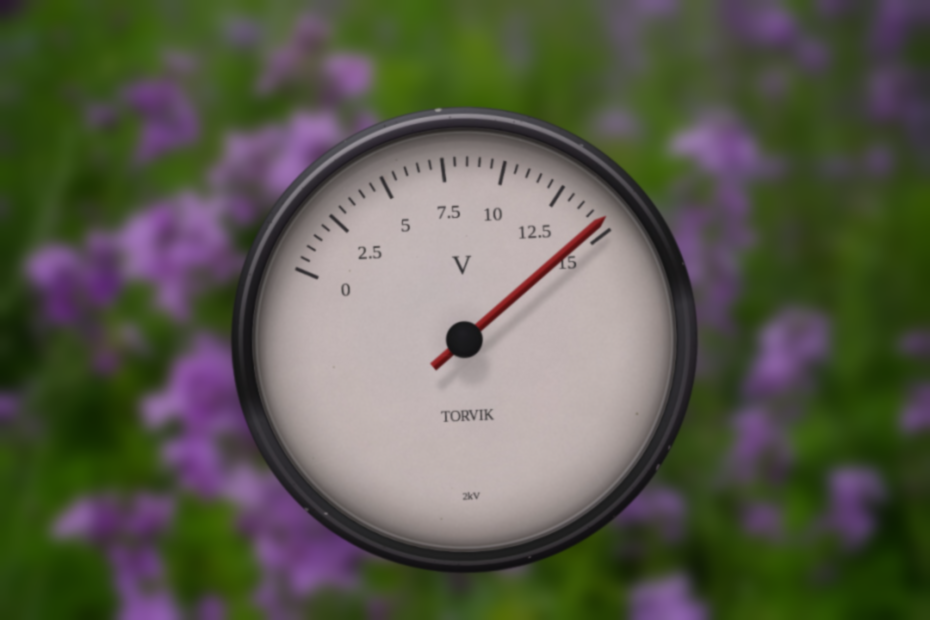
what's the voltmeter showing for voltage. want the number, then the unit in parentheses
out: 14.5 (V)
